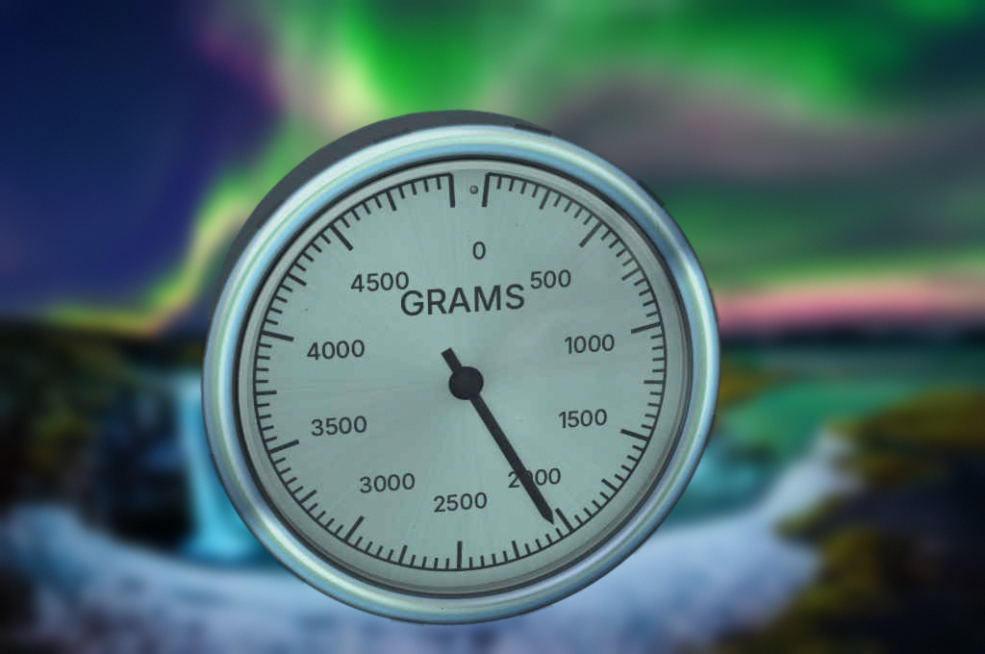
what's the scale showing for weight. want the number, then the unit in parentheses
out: 2050 (g)
